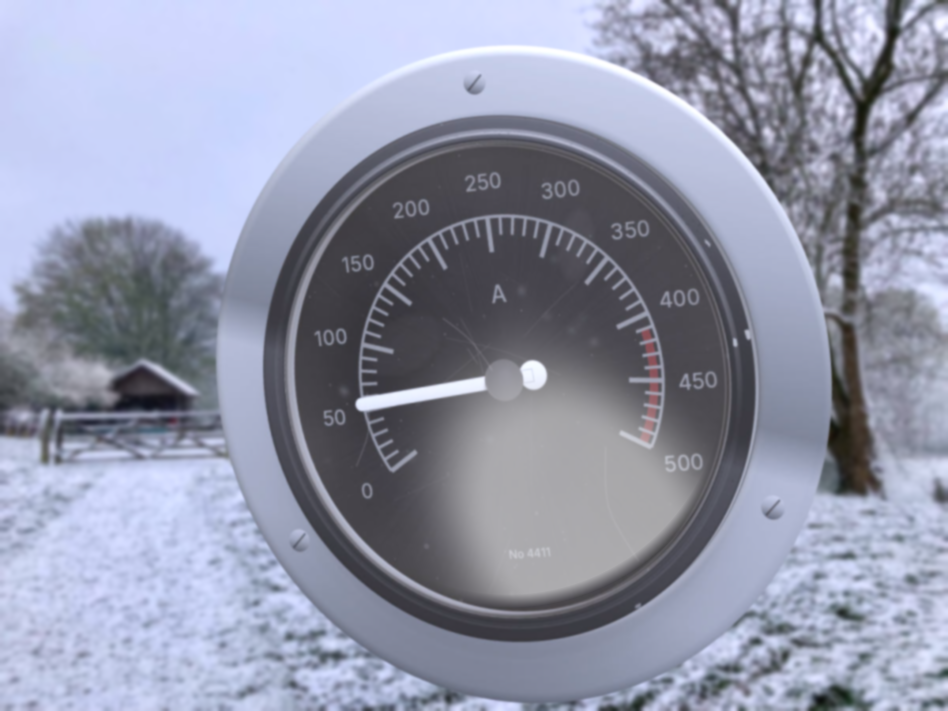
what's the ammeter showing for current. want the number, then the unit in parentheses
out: 55 (A)
